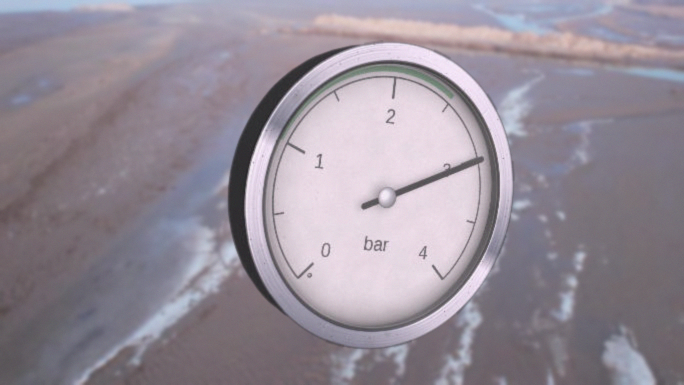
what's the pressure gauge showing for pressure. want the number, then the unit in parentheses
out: 3 (bar)
